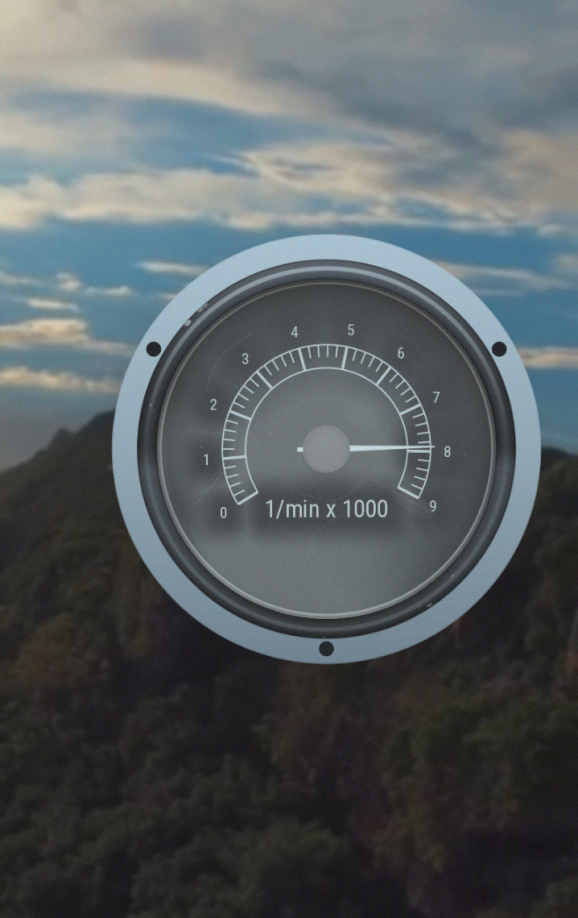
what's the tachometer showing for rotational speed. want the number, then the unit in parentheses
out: 7900 (rpm)
